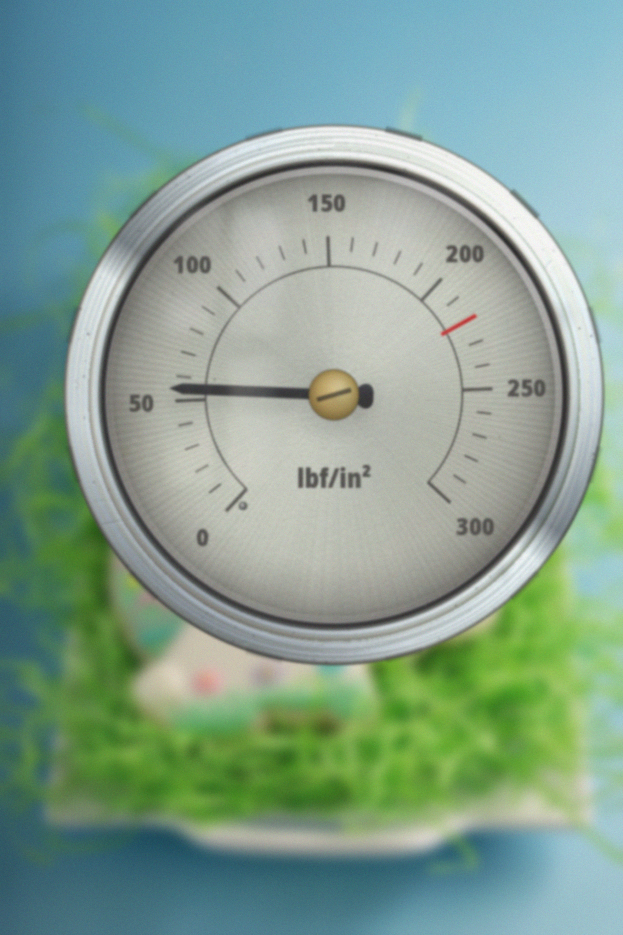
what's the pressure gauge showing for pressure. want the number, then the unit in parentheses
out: 55 (psi)
